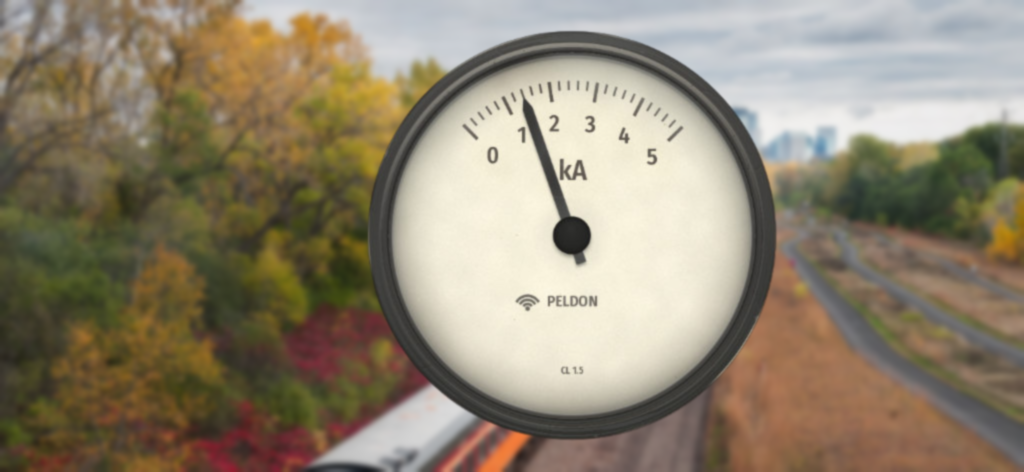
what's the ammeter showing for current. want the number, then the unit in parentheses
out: 1.4 (kA)
